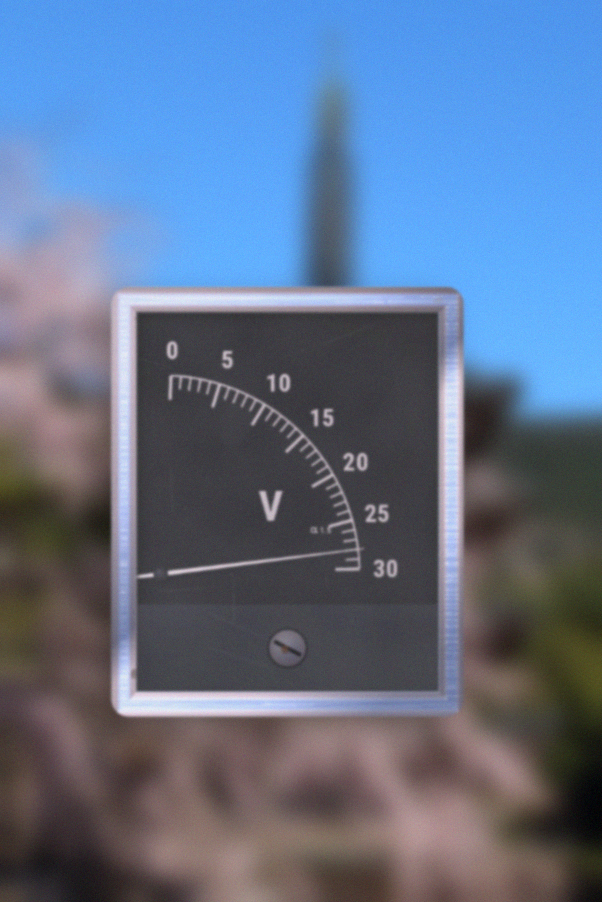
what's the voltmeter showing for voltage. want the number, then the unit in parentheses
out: 28 (V)
